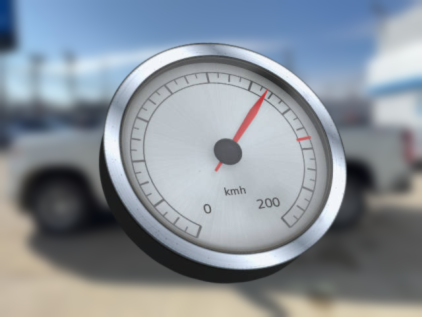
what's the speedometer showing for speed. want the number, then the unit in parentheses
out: 127.5 (km/h)
